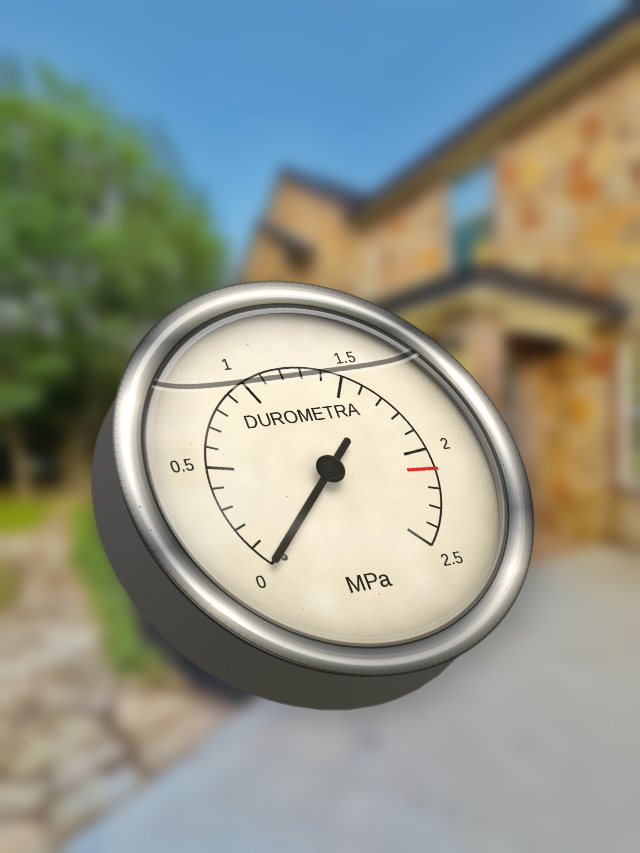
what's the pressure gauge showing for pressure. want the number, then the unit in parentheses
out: 0 (MPa)
